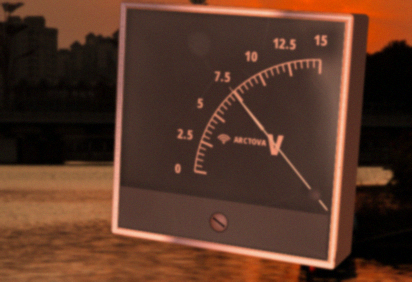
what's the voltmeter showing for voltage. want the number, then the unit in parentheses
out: 7.5 (V)
